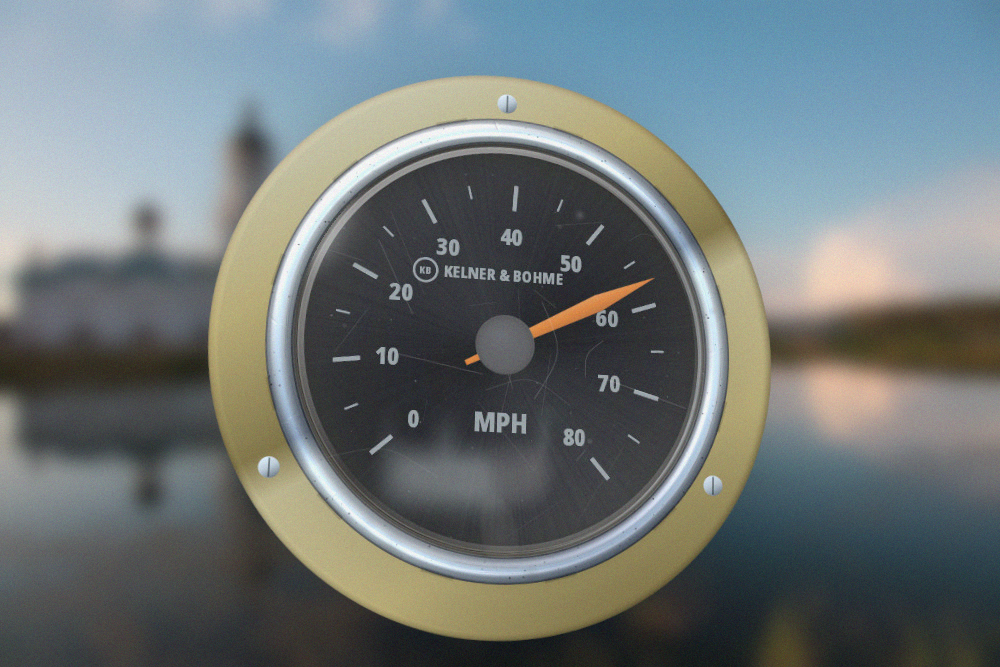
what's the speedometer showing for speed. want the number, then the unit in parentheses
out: 57.5 (mph)
